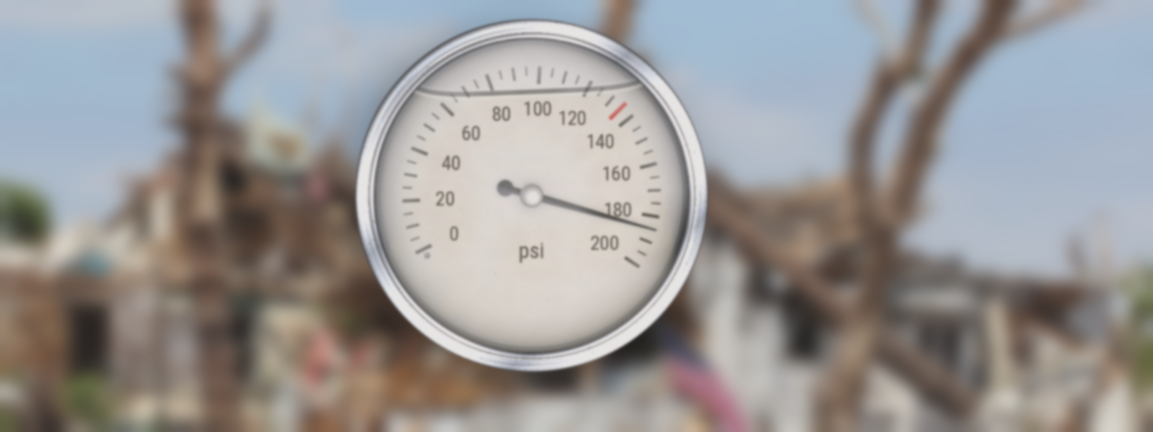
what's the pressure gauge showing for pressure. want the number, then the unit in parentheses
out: 185 (psi)
